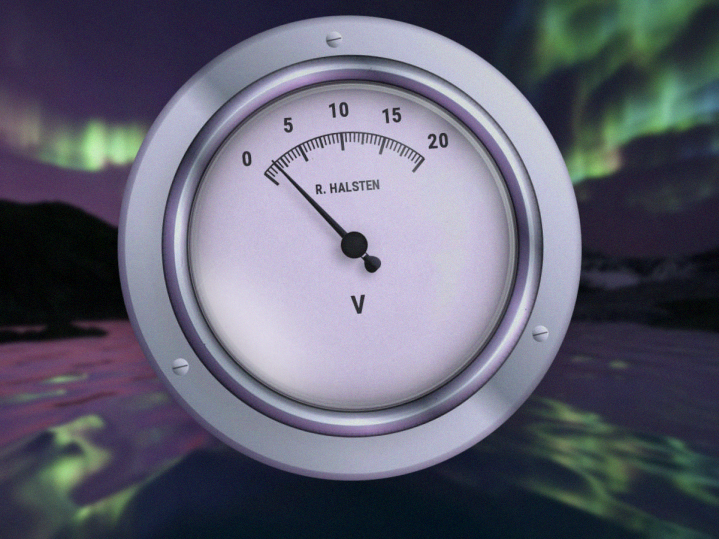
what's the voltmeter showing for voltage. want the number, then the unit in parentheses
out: 1.5 (V)
